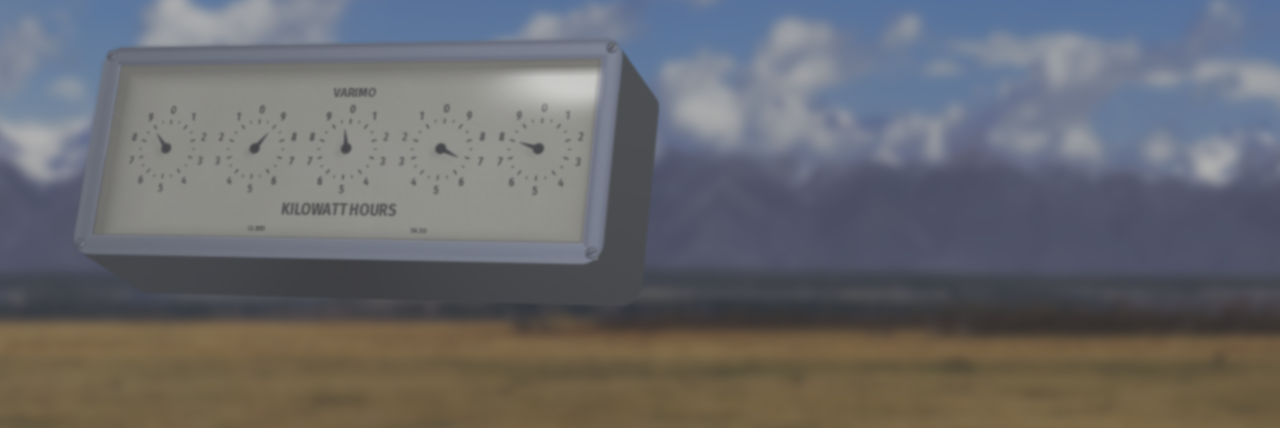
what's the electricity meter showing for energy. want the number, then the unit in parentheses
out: 88968 (kWh)
